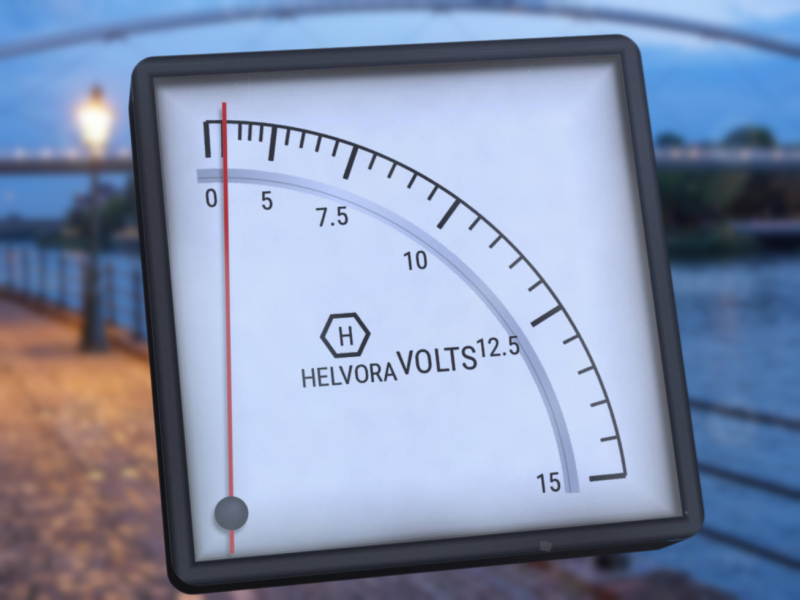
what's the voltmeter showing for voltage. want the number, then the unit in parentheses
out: 2.5 (V)
